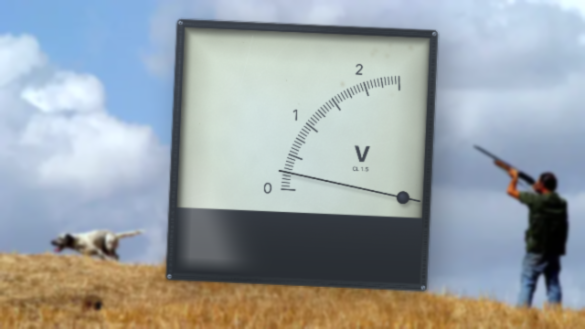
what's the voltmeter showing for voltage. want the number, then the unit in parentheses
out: 0.25 (V)
